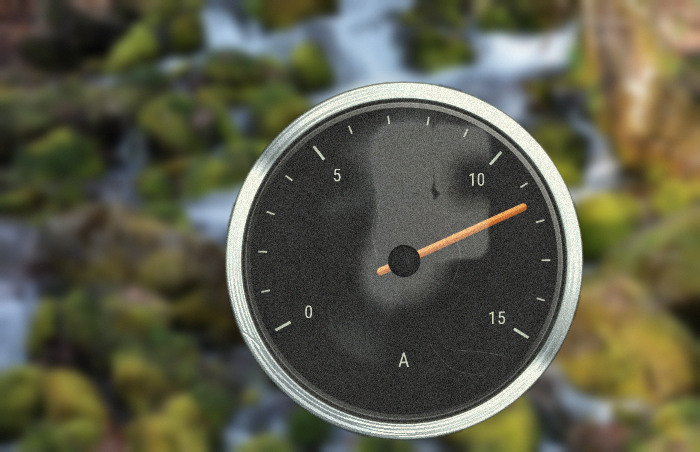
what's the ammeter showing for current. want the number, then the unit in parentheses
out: 11.5 (A)
